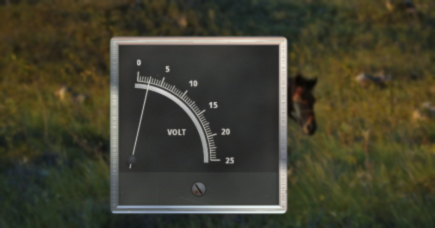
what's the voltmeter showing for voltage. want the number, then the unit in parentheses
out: 2.5 (V)
